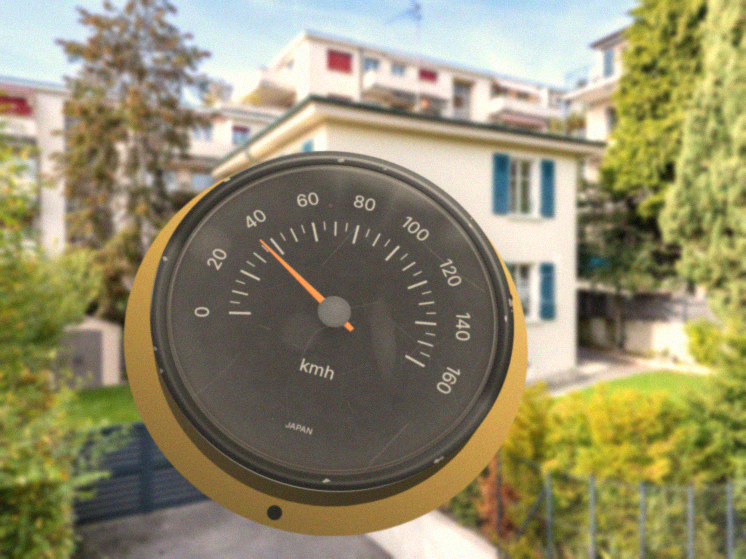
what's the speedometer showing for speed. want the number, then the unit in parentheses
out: 35 (km/h)
